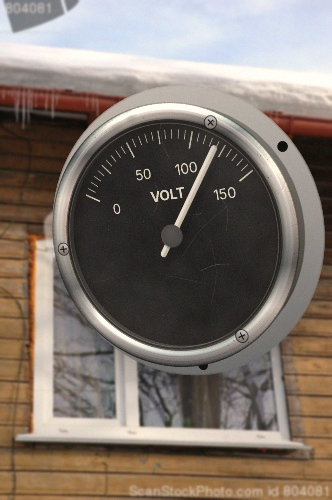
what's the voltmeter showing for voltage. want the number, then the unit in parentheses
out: 120 (V)
